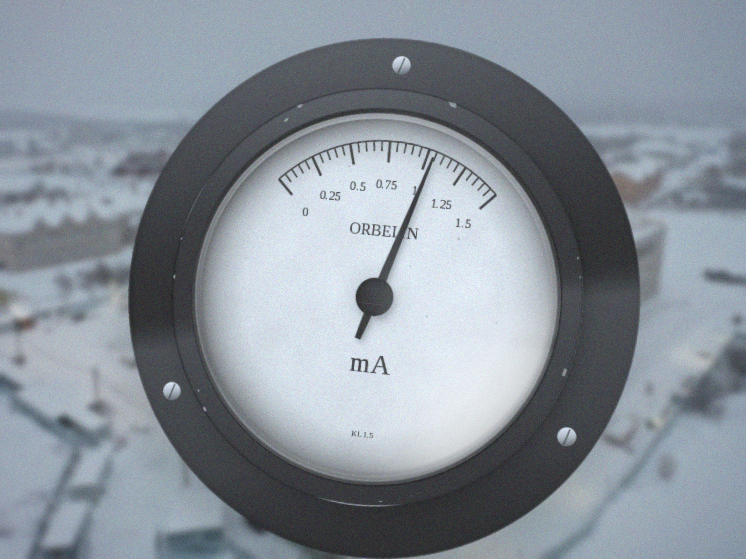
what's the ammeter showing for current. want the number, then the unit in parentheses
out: 1.05 (mA)
